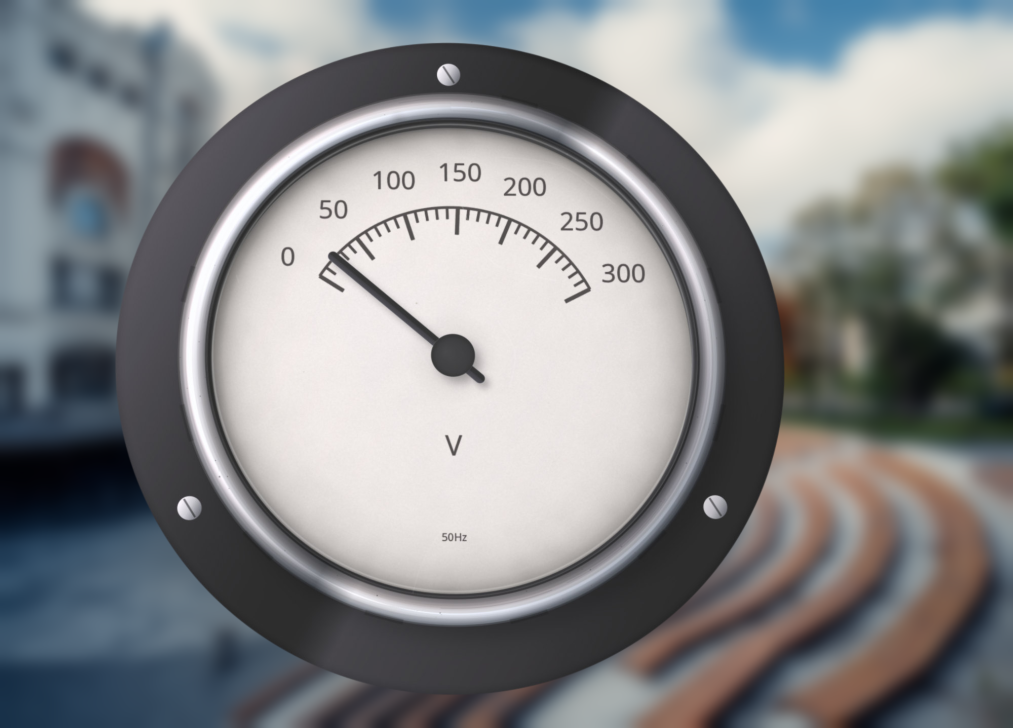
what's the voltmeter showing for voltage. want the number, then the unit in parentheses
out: 20 (V)
